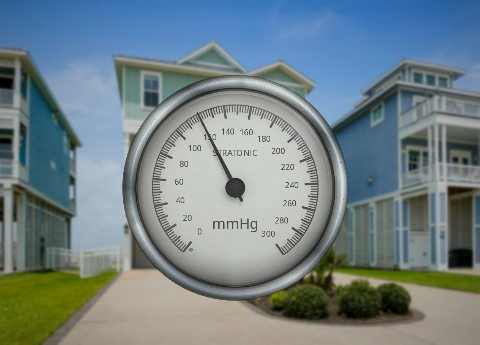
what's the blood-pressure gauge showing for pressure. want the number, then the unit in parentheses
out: 120 (mmHg)
